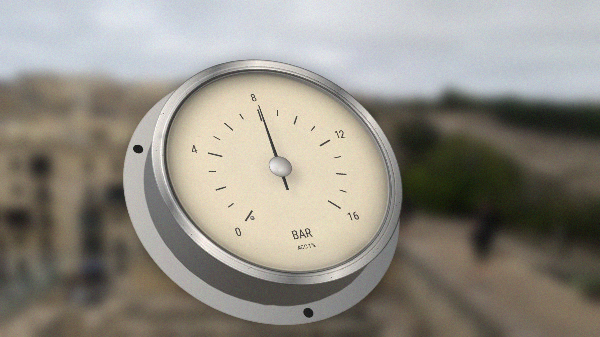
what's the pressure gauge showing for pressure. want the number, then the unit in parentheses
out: 8 (bar)
